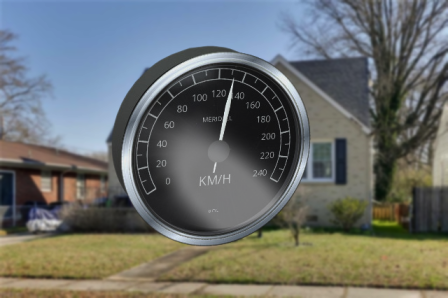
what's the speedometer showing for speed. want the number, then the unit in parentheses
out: 130 (km/h)
